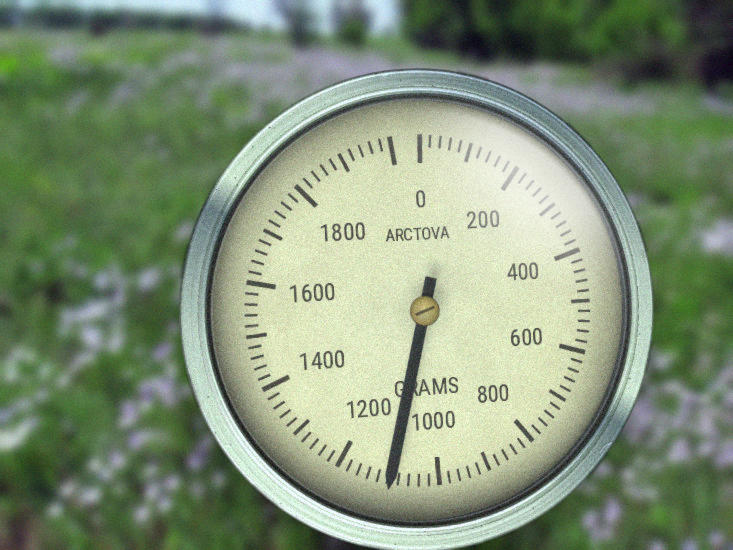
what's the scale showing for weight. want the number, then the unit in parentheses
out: 1100 (g)
